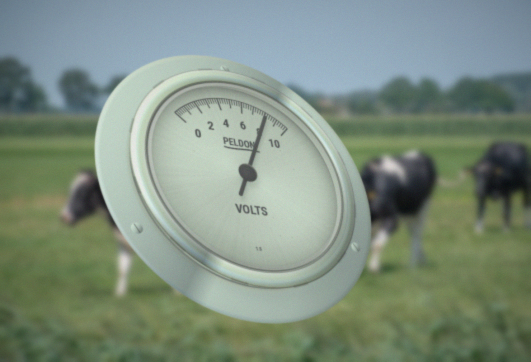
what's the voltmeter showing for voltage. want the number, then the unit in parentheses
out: 8 (V)
